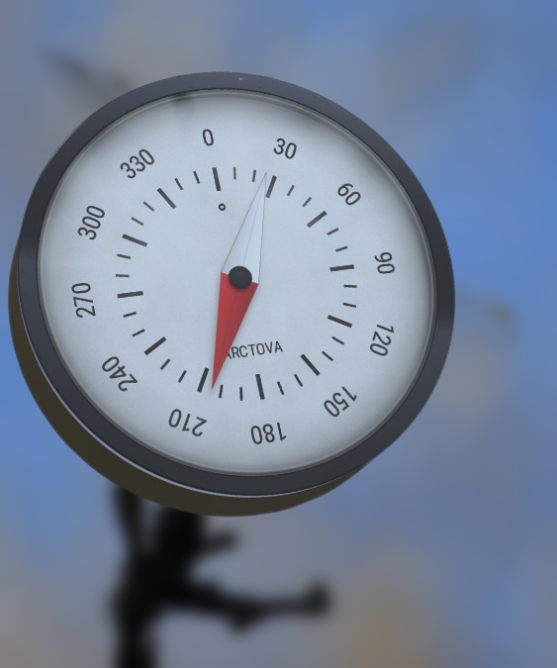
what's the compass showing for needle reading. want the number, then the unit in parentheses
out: 205 (°)
